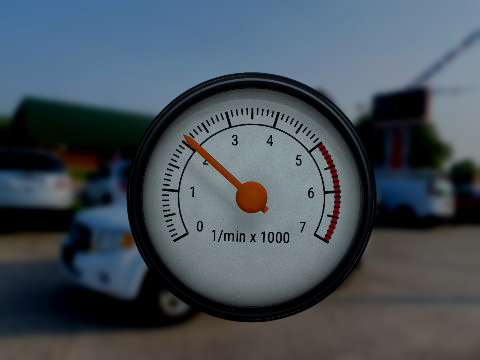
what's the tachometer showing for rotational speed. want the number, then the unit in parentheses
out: 2100 (rpm)
